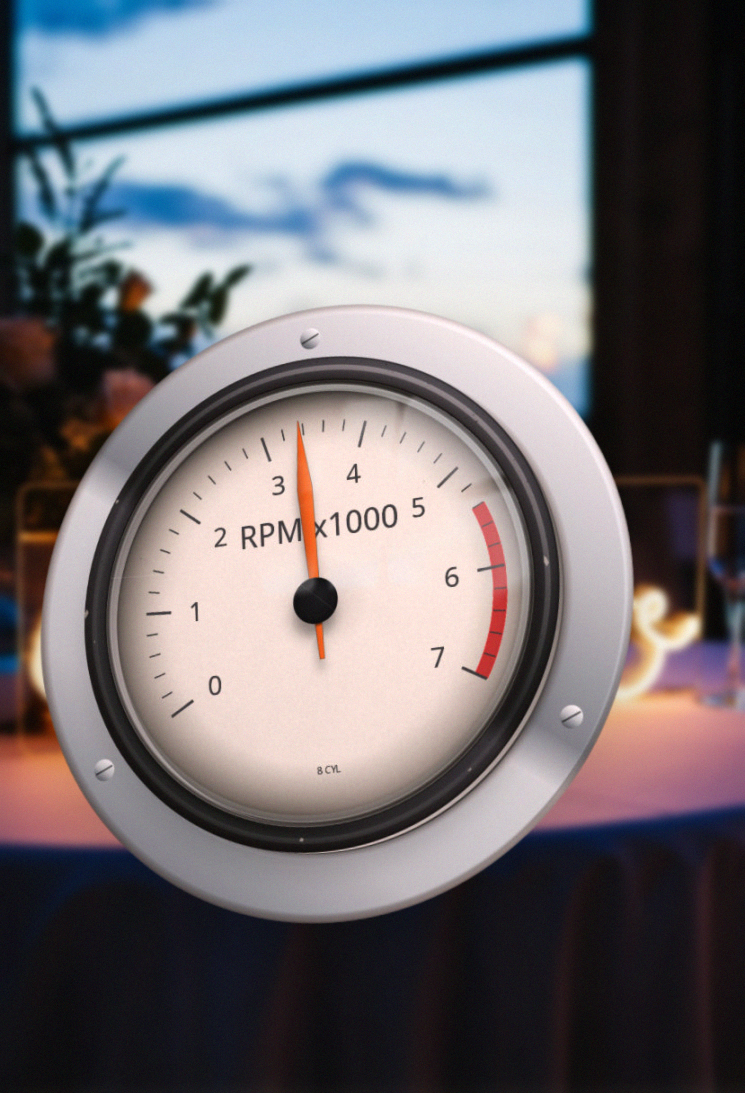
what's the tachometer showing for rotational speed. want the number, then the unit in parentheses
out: 3400 (rpm)
